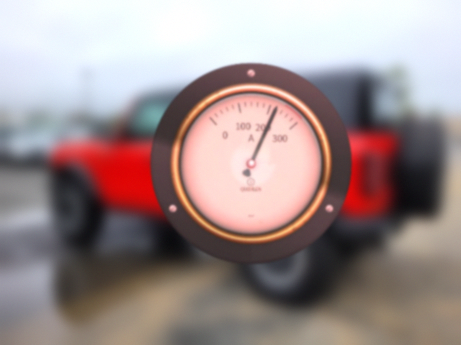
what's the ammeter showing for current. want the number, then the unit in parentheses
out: 220 (A)
